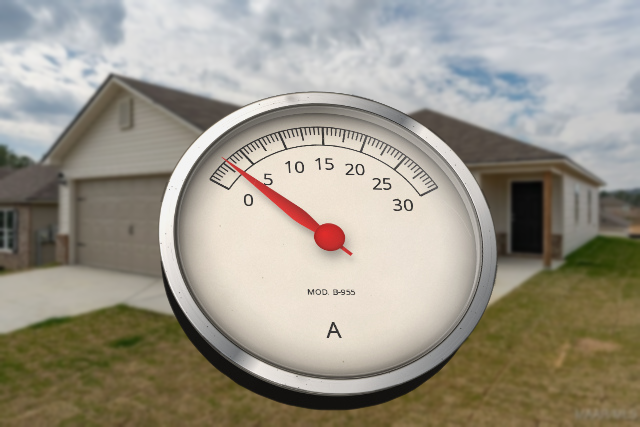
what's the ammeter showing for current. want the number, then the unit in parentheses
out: 2.5 (A)
